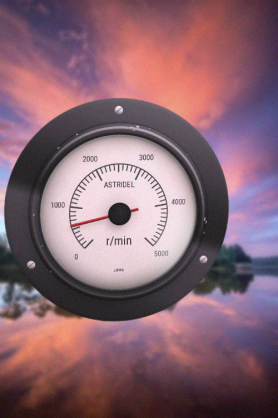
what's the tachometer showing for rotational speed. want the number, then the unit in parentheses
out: 600 (rpm)
